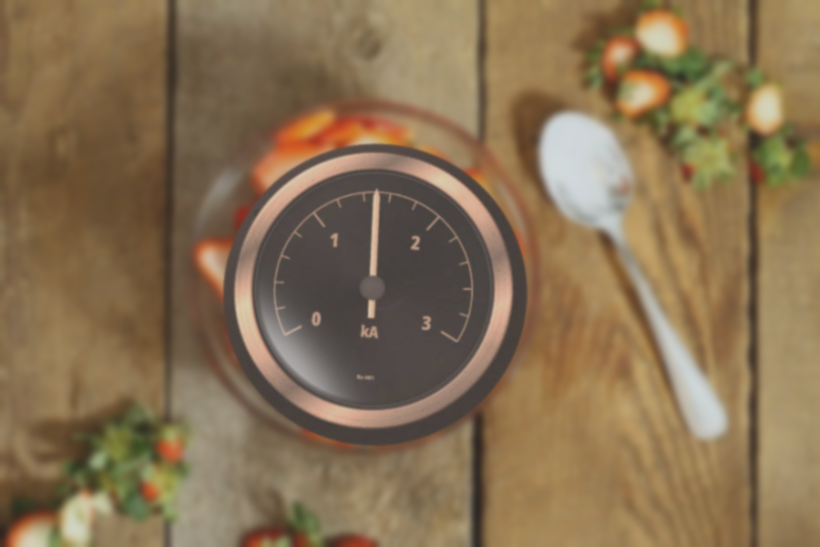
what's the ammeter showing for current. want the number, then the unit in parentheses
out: 1.5 (kA)
